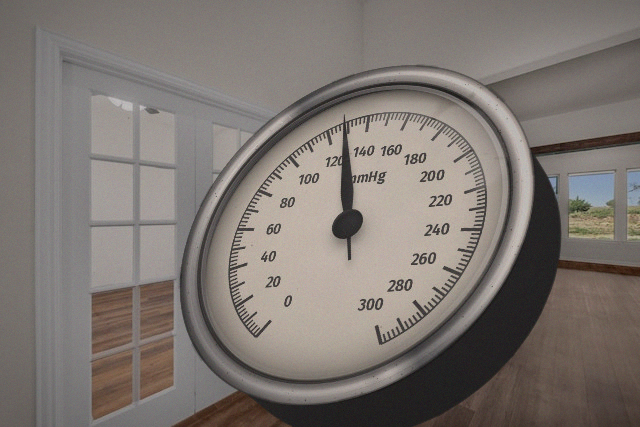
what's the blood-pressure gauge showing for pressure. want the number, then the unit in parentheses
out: 130 (mmHg)
